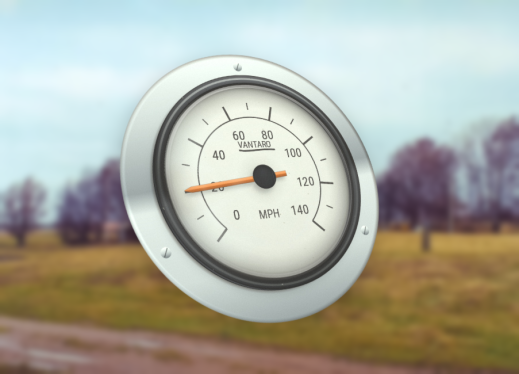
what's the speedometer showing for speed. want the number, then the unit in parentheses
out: 20 (mph)
